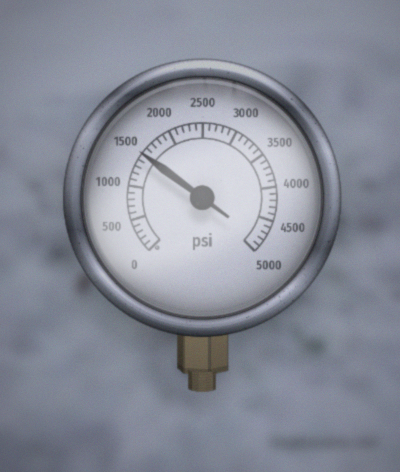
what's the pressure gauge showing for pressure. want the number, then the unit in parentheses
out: 1500 (psi)
